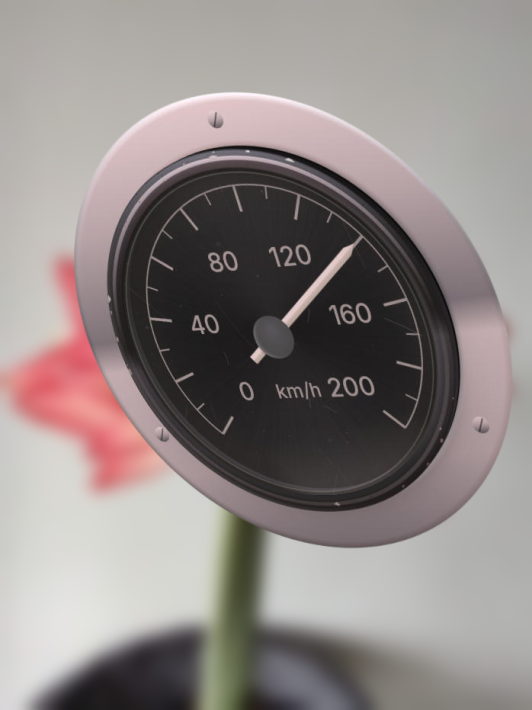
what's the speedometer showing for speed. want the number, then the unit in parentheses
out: 140 (km/h)
